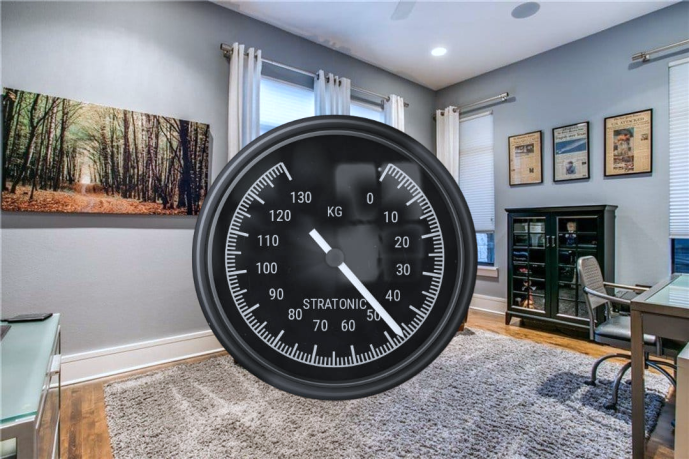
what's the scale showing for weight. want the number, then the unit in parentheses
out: 47 (kg)
